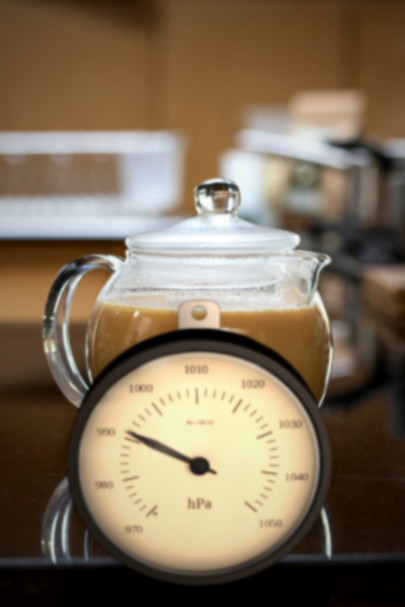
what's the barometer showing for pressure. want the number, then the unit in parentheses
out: 992 (hPa)
